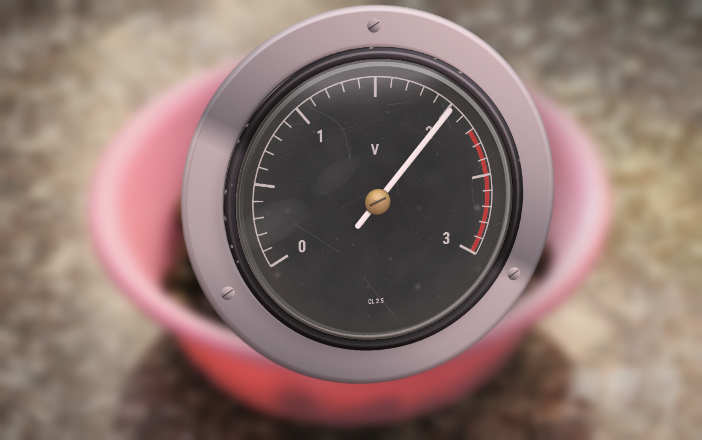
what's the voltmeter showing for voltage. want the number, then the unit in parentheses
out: 2 (V)
